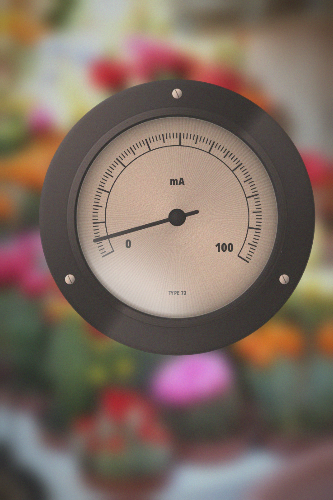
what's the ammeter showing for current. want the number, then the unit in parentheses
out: 5 (mA)
